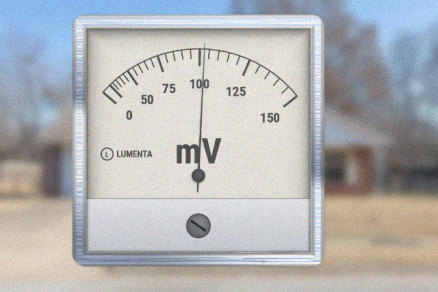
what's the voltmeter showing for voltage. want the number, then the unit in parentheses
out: 102.5 (mV)
